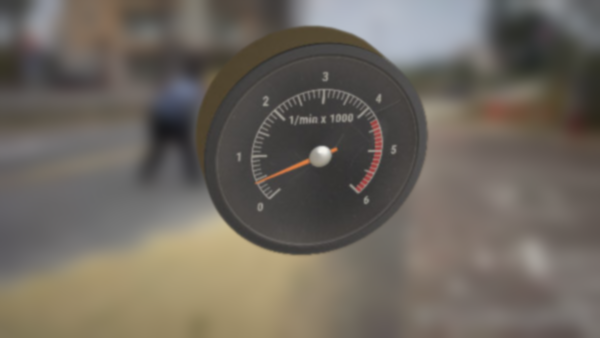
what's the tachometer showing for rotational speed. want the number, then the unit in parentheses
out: 500 (rpm)
